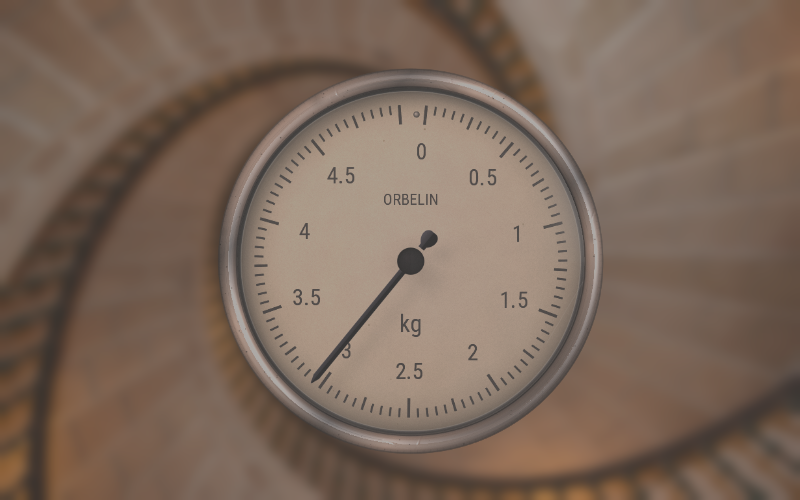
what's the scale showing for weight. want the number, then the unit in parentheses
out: 3.05 (kg)
